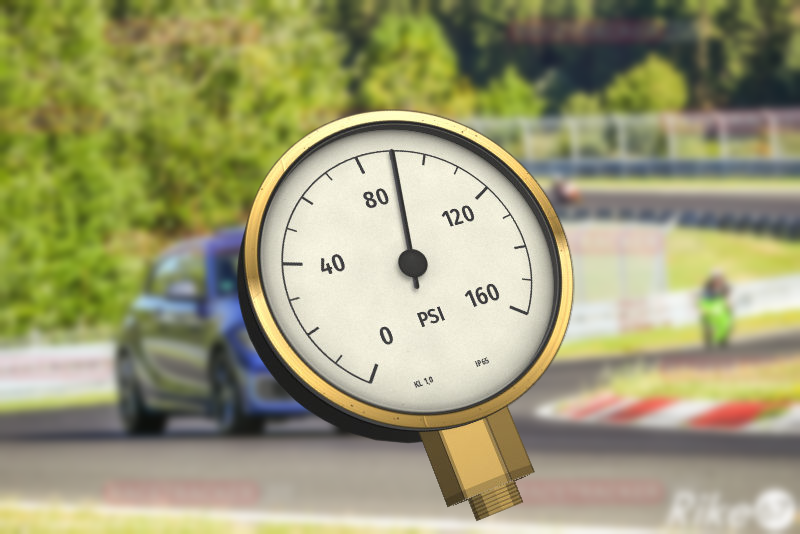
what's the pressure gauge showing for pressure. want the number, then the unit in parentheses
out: 90 (psi)
